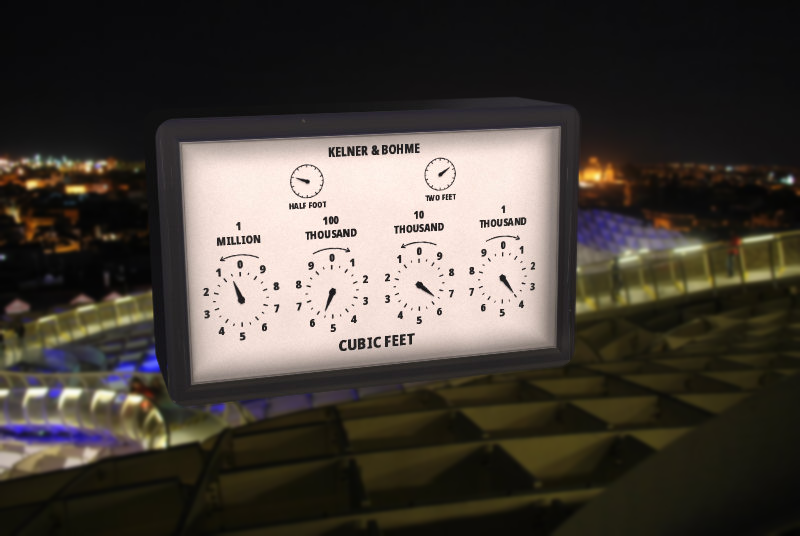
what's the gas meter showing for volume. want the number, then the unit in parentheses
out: 56400 (ft³)
